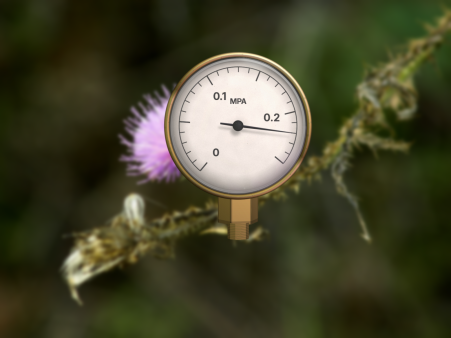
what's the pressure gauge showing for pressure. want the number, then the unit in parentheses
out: 0.22 (MPa)
